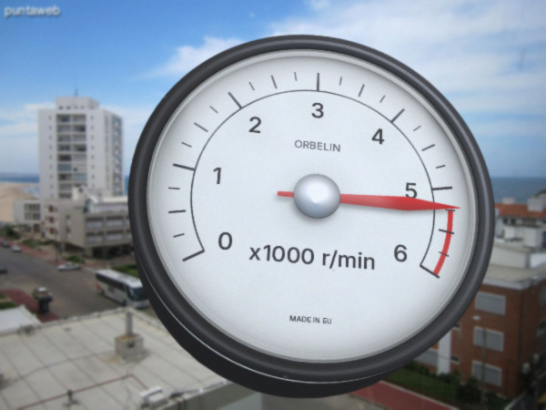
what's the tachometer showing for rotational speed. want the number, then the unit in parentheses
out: 5250 (rpm)
